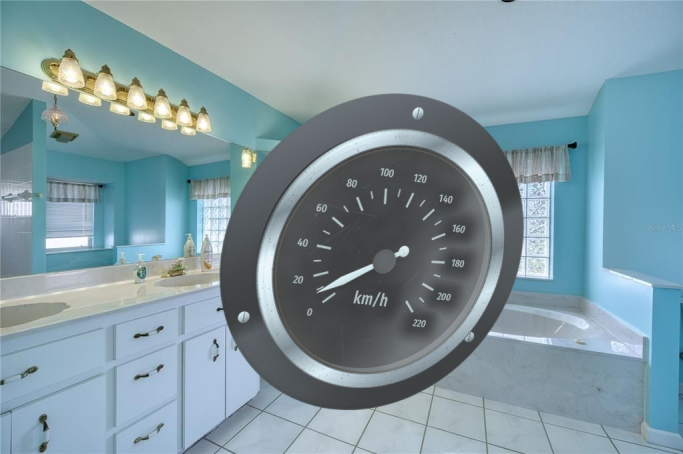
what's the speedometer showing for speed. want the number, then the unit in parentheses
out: 10 (km/h)
